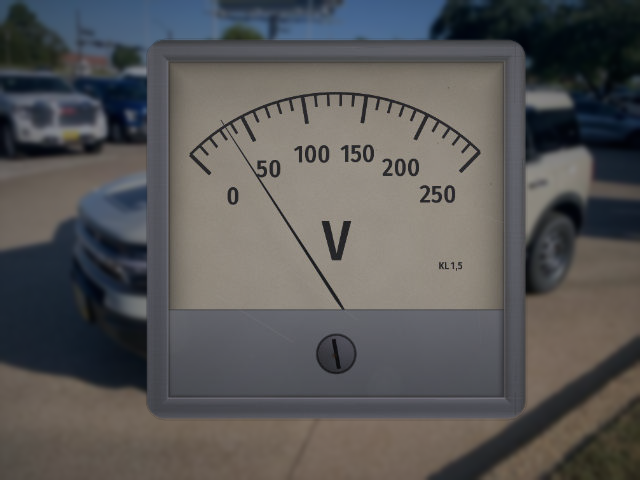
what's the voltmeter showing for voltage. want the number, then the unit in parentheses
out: 35 (V)
